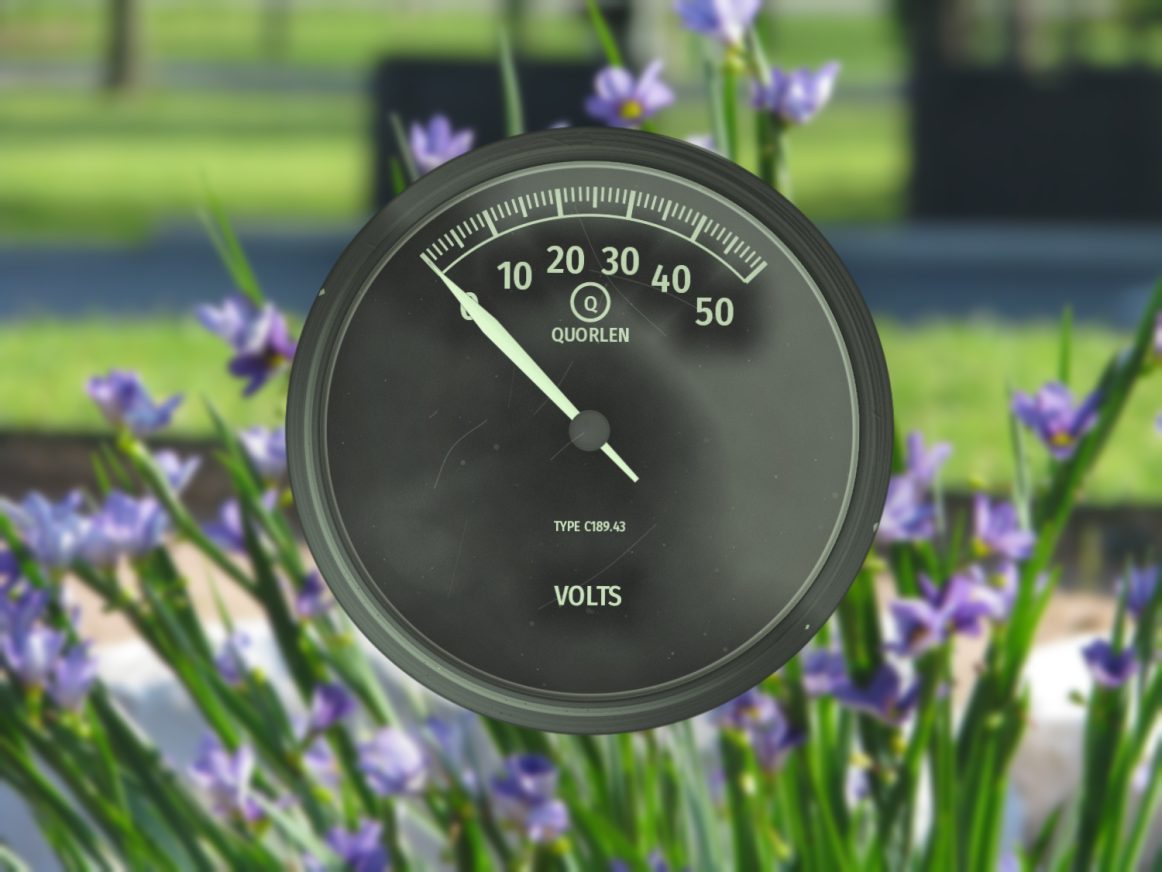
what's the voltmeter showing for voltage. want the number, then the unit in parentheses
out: 0 (V)
